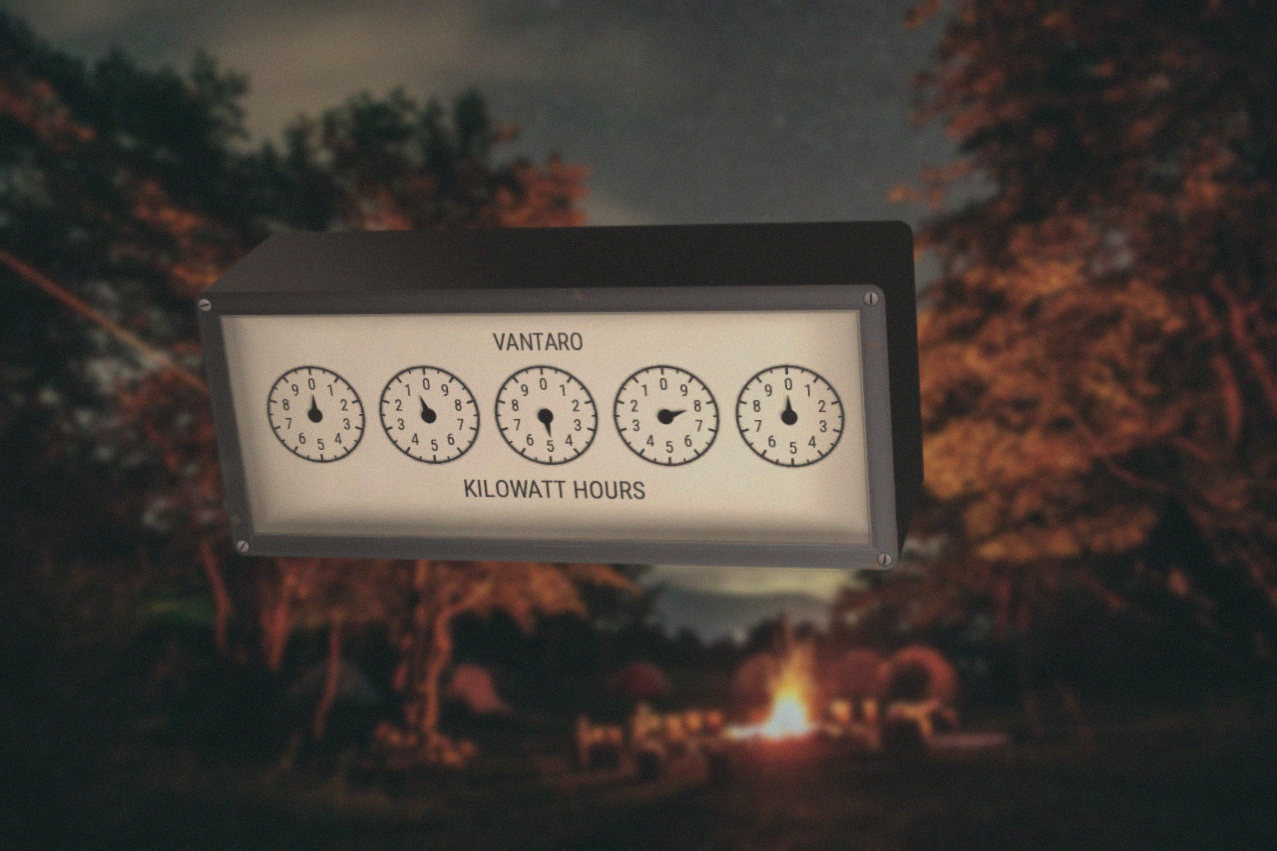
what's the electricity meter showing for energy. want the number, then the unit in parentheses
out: 480 (kWh)
